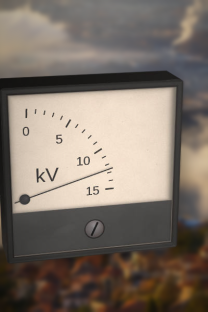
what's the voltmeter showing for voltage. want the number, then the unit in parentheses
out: 12.5 (kV)
